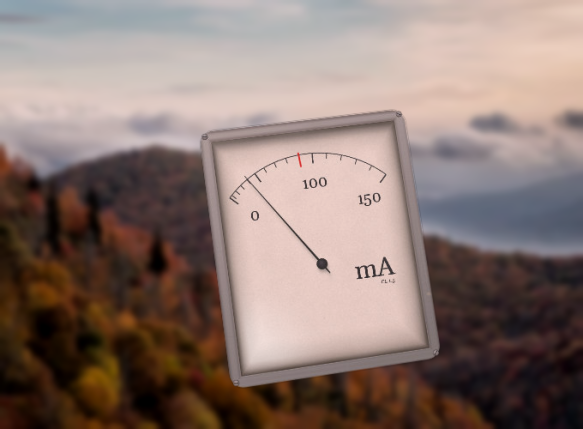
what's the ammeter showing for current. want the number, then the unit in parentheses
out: 40 (mA)
